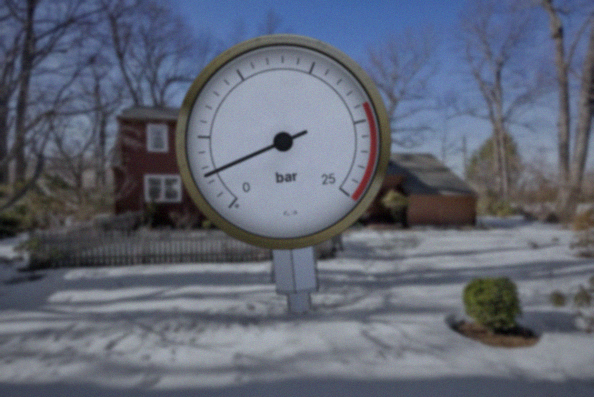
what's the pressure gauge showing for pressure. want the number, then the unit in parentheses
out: 2.5 (bar)
